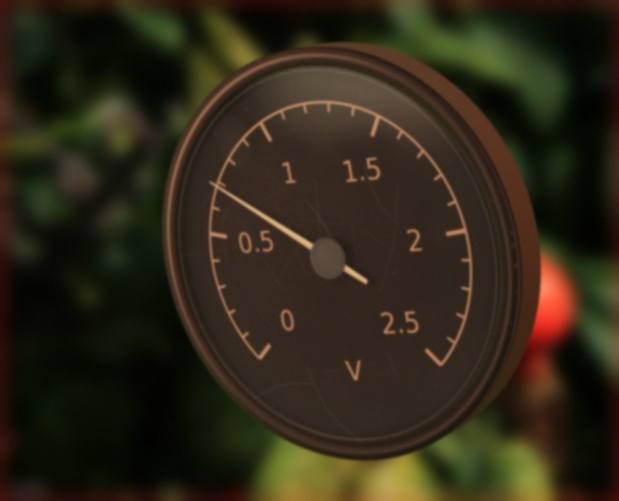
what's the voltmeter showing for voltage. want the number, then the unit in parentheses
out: 0.7 (V)
